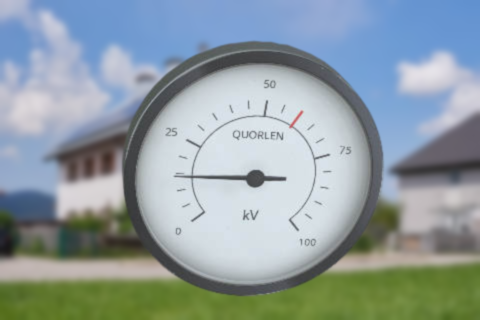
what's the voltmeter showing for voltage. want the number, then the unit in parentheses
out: 15 (kV)
